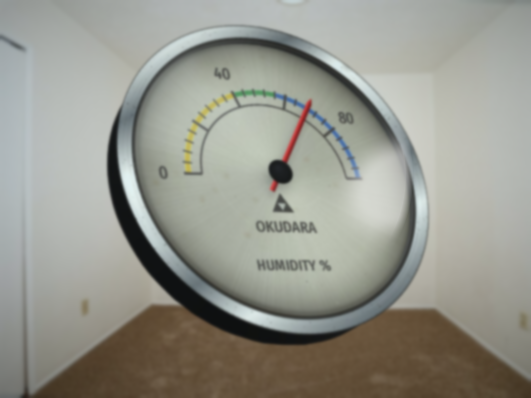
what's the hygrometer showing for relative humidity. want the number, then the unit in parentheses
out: 68 (%)
